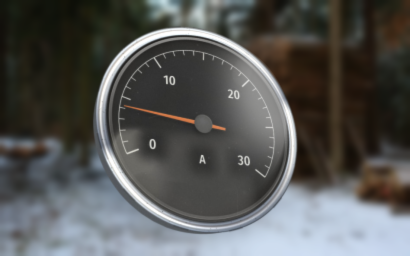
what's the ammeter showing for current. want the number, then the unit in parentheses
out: 4 (A)
